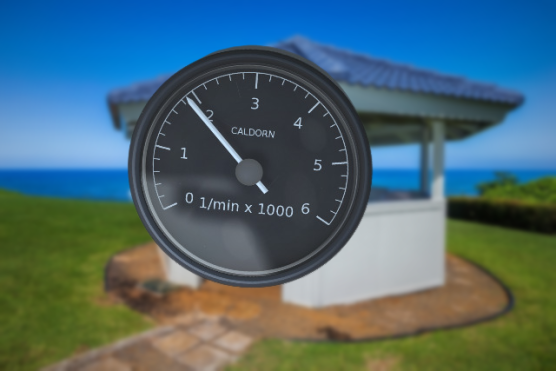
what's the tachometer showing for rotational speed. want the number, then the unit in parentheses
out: 1900 (rpm)
